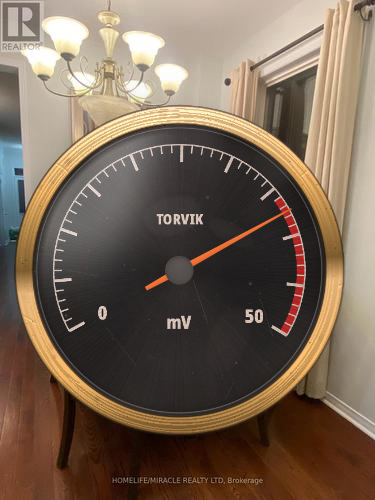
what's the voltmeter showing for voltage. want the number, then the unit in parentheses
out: 37.5 (mV)
